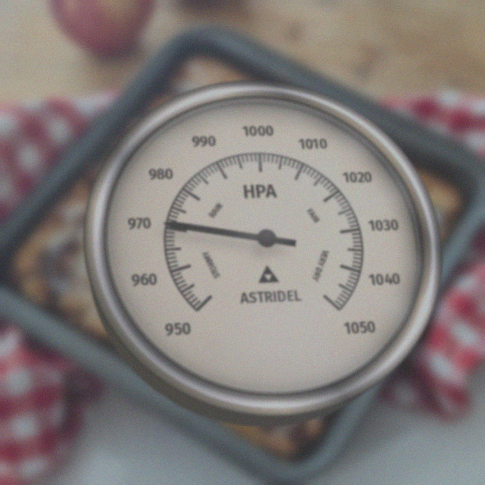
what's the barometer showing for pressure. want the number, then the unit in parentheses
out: 970 (hPa)
